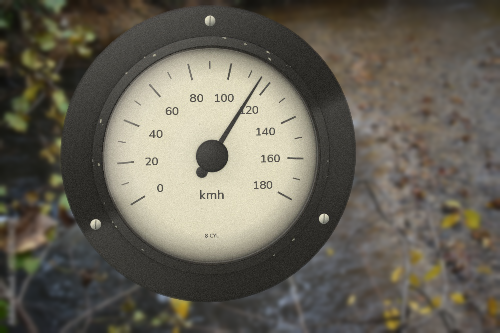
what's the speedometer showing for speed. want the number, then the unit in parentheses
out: 115 (km/h)
